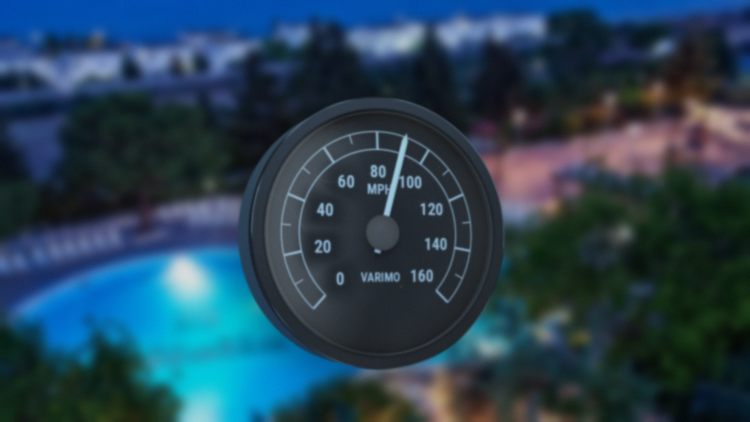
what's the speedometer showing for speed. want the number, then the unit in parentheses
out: 90 (mph)
